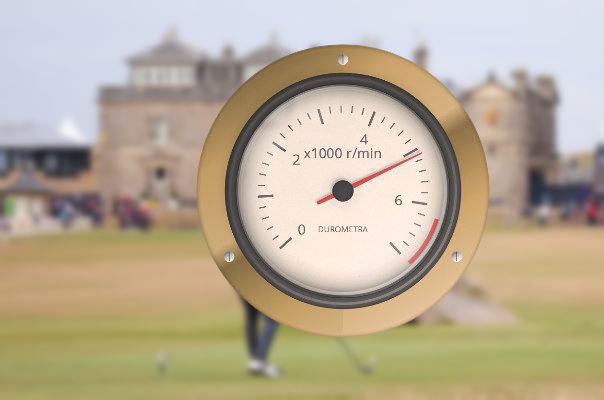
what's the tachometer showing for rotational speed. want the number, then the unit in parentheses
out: 5100 (rpm)
